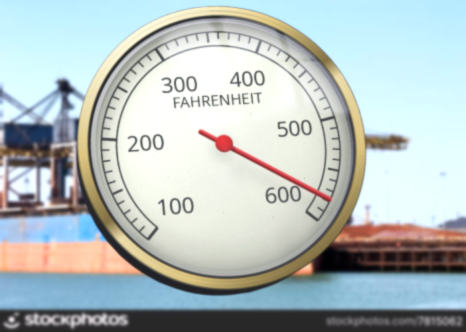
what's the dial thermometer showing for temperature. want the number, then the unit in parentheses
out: 580 (°F)
